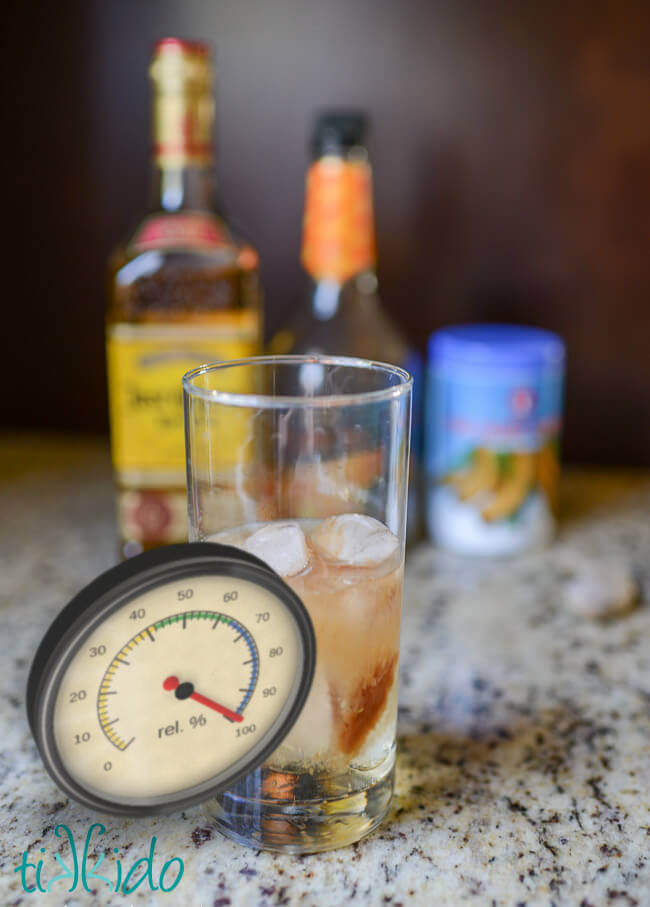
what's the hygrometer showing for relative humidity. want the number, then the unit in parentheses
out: 98 (%)
